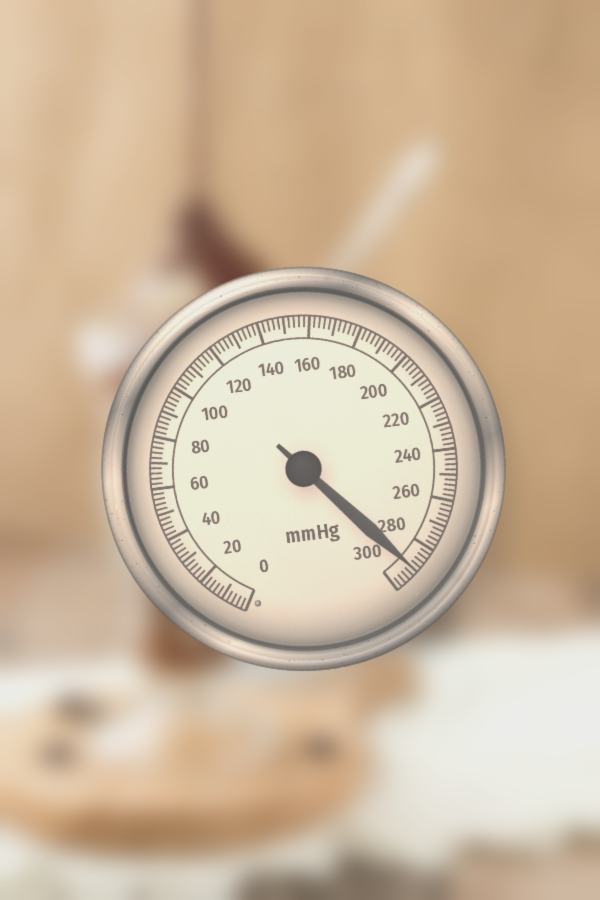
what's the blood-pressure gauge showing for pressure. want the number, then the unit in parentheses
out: 290 (mmHg)
